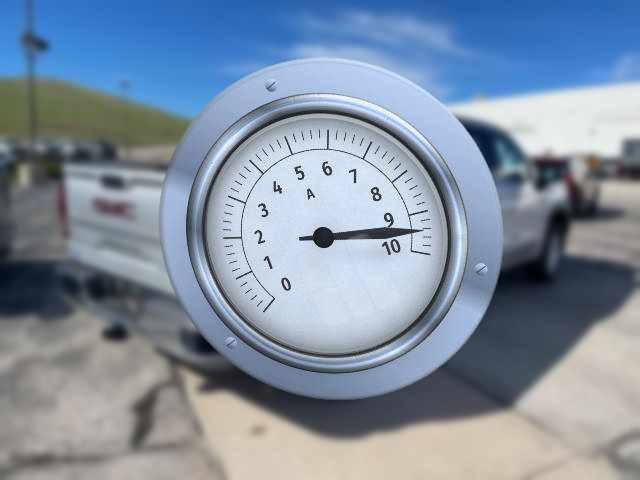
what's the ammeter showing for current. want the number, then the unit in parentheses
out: 9.4 (A)
